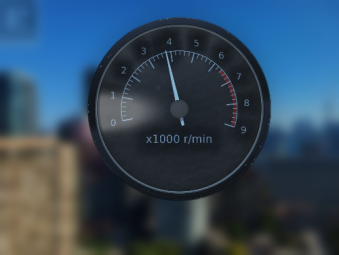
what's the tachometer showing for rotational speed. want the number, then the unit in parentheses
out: 3800 (rpm)
